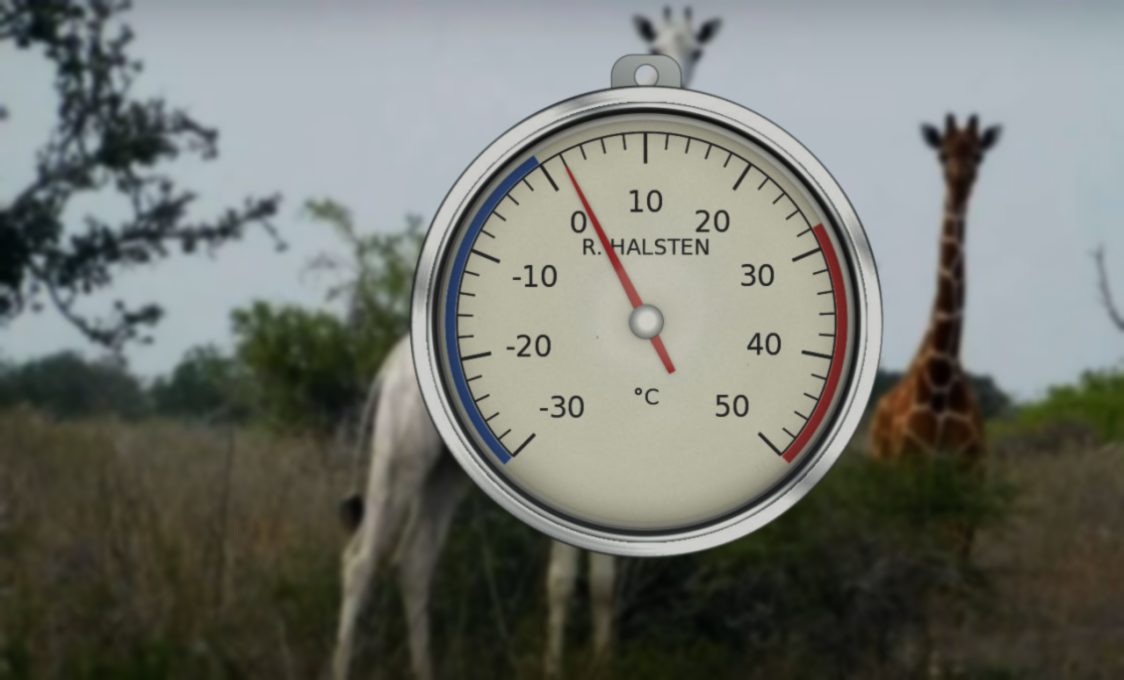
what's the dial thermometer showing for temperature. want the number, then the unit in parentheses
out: 2 (°C)
